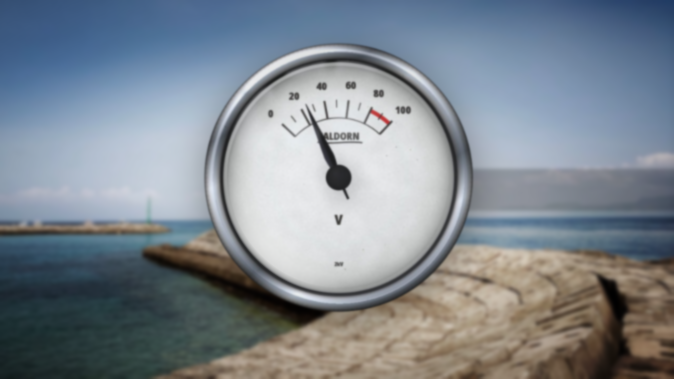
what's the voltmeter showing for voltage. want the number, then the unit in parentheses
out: 25 (V)
